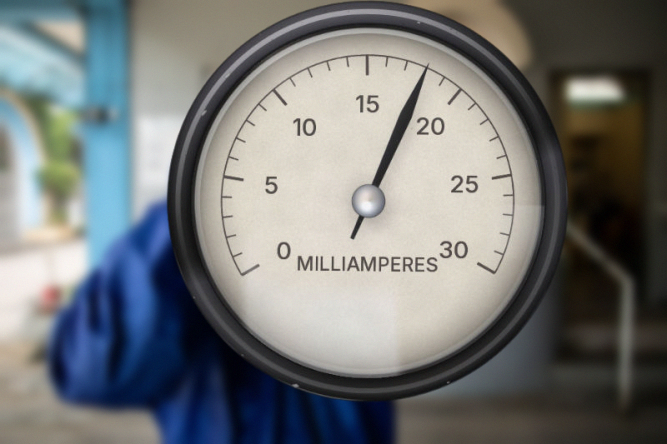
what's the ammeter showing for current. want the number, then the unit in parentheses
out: 18 (mA)
